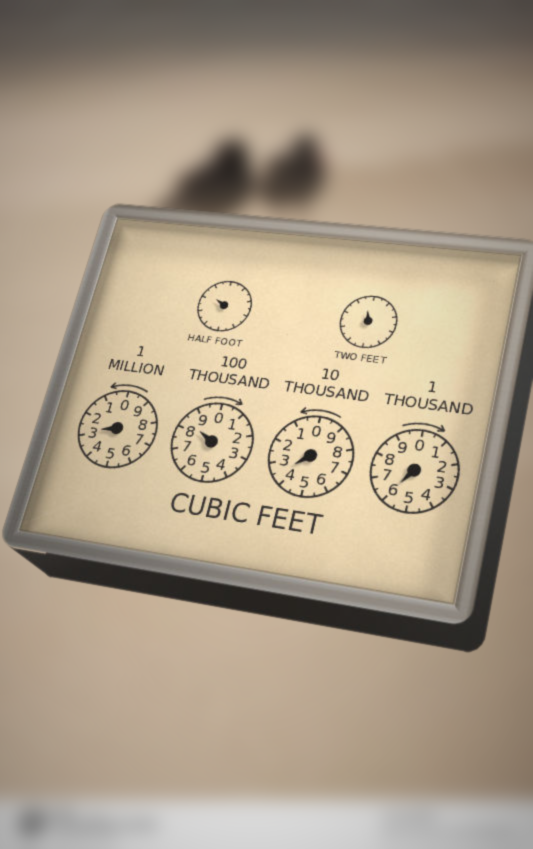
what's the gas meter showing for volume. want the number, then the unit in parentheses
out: 283600 (ft³)
